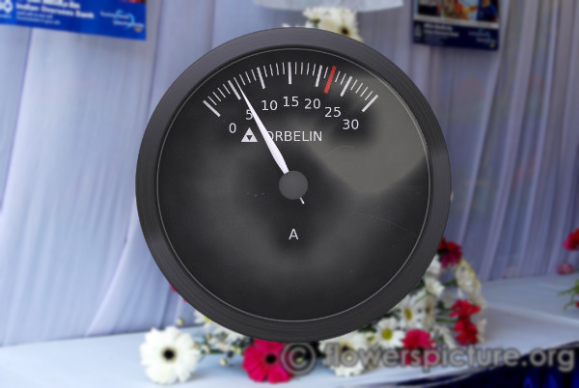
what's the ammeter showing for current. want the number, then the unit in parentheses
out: 6 (A)
